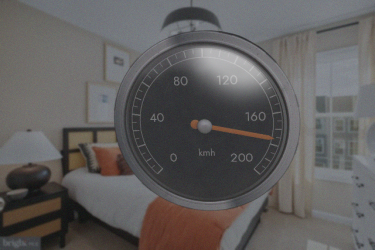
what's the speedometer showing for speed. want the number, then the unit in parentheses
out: 175 (km/h)
